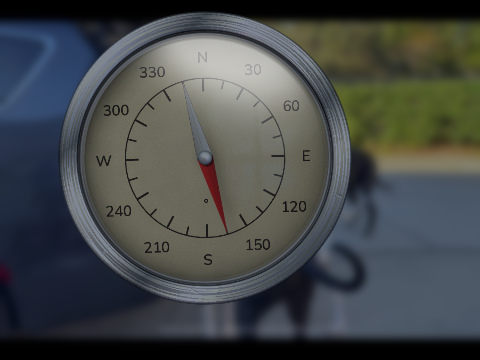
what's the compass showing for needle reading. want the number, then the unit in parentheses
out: 165 (°)
